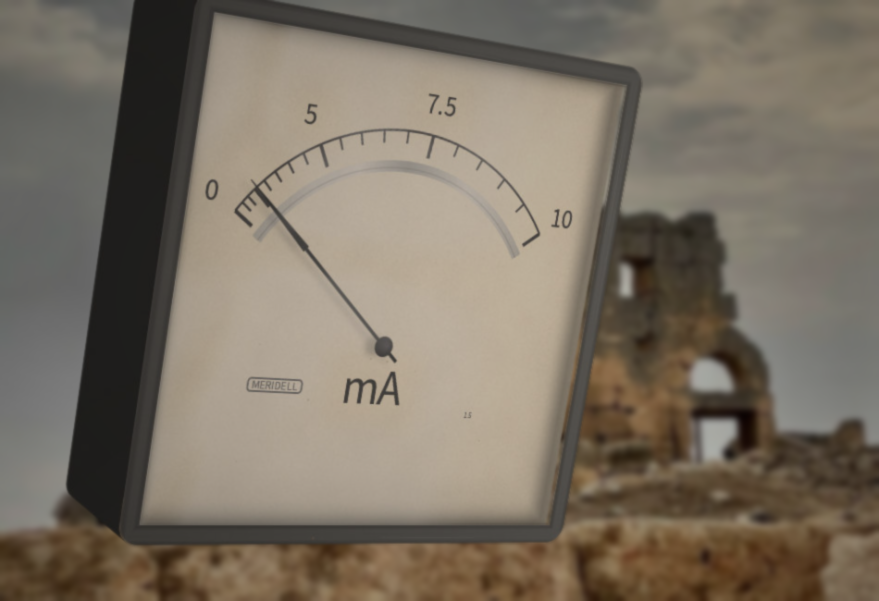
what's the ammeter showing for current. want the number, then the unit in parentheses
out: 2.5 (mA)
